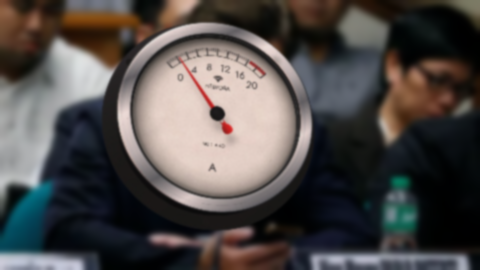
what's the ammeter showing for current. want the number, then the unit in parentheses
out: 2 (A)
